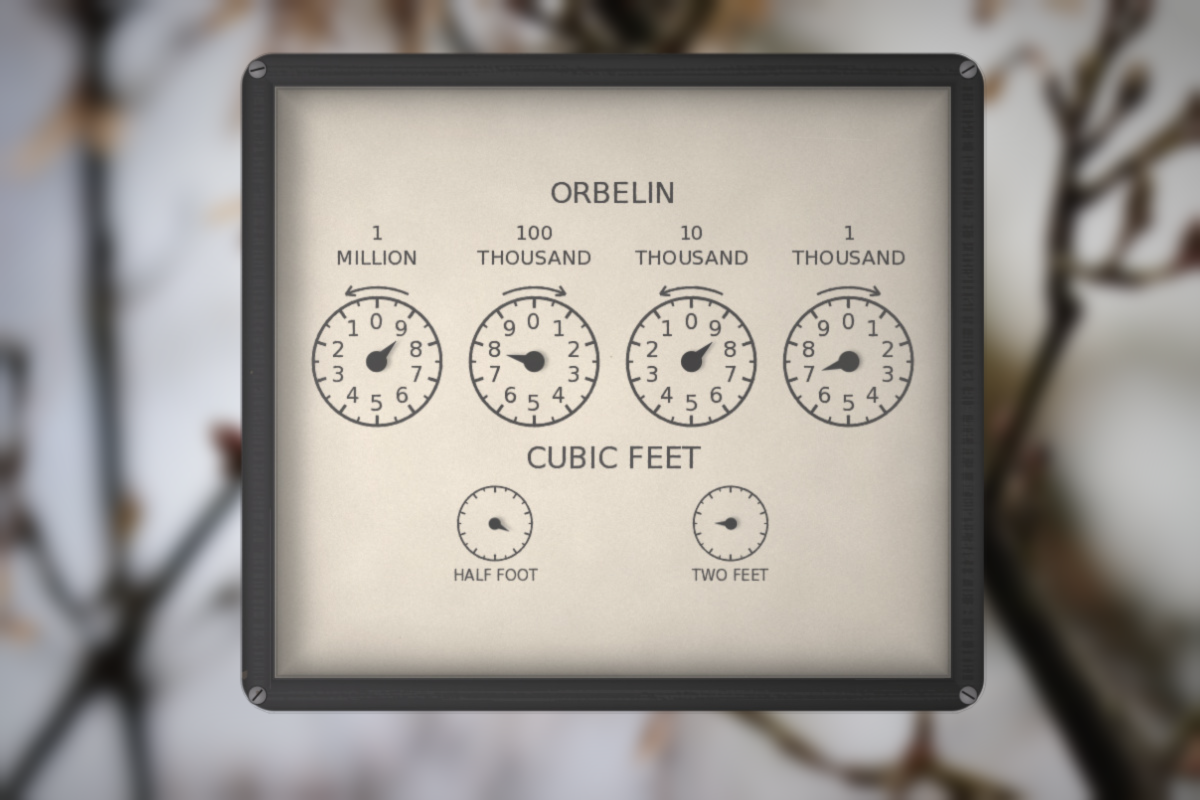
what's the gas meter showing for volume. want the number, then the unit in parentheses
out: 878700 (ft³)
